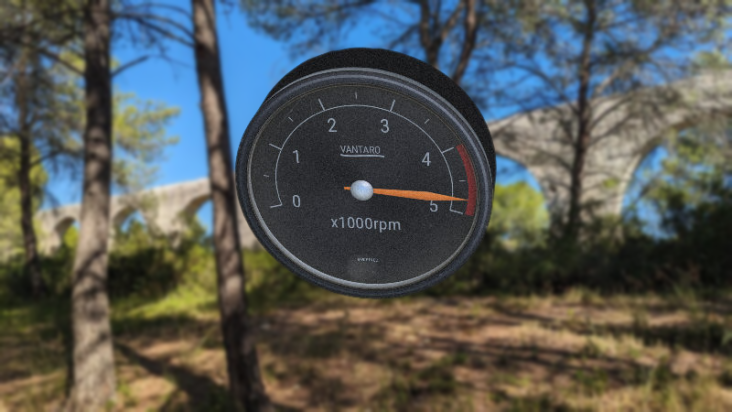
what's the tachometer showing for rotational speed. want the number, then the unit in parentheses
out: 4750 (rpm)
